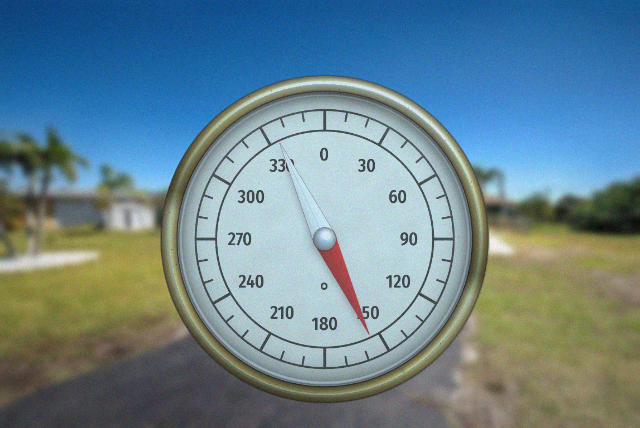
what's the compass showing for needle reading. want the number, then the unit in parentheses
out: 155 (°)
